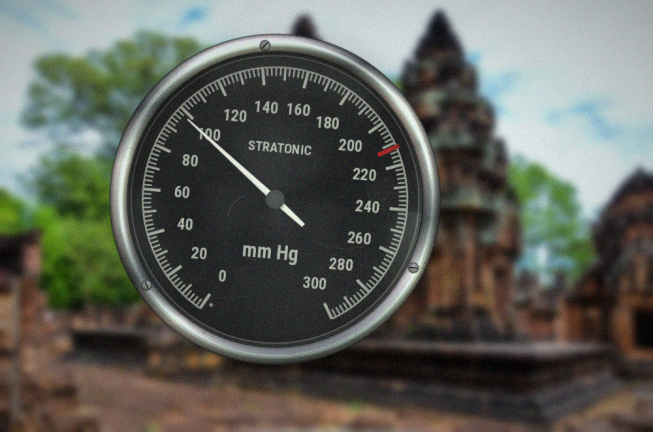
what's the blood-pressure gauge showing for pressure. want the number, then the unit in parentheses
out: 98 (mmHg)
